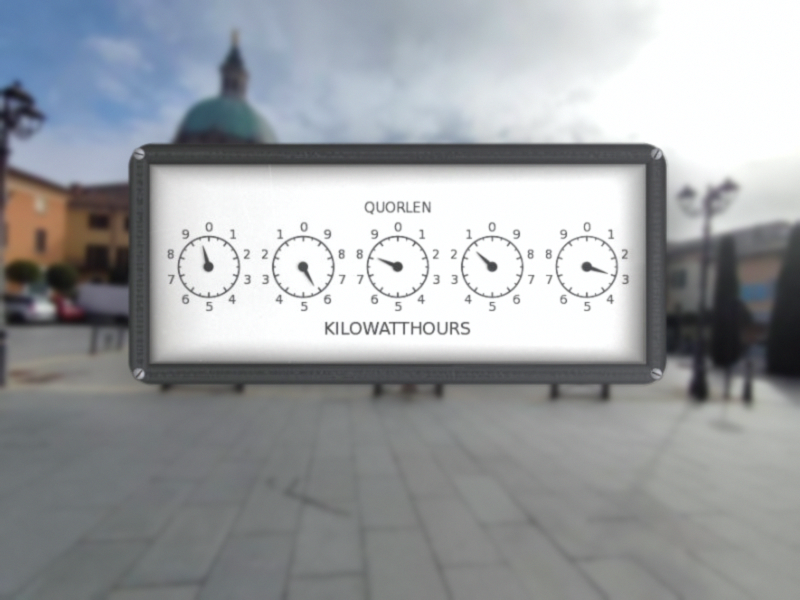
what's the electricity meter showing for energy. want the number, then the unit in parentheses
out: 95813 (kWh)
